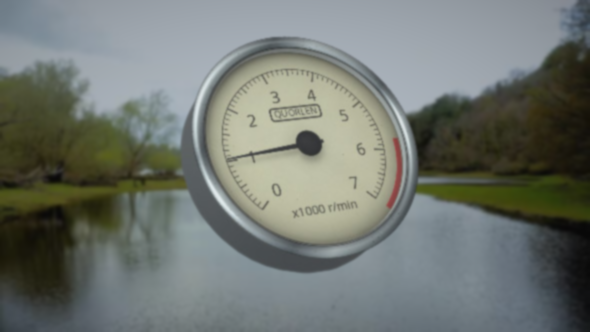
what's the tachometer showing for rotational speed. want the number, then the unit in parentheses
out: 1000 (rpm)
